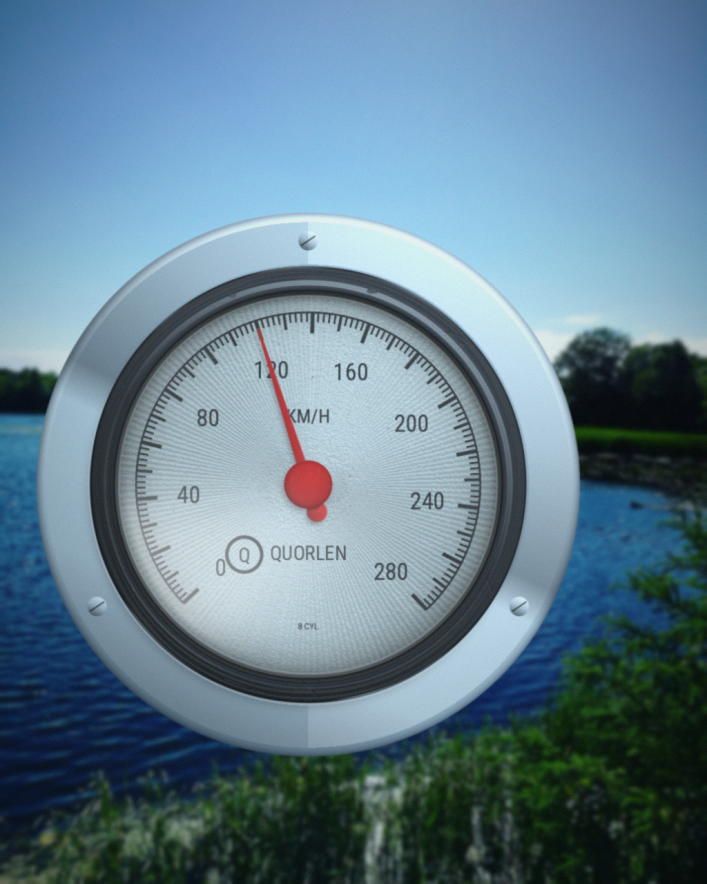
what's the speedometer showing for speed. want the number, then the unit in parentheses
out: 120 (km/h)
